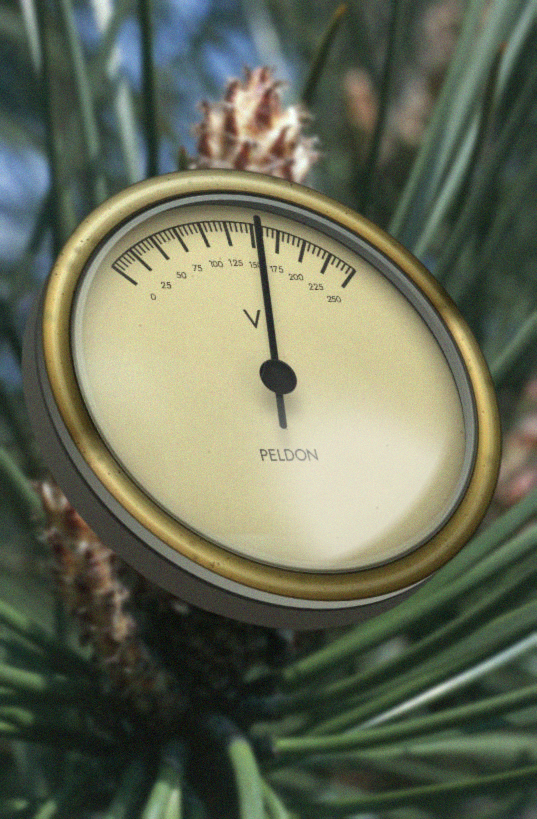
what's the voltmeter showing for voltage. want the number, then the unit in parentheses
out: 150 (V)
